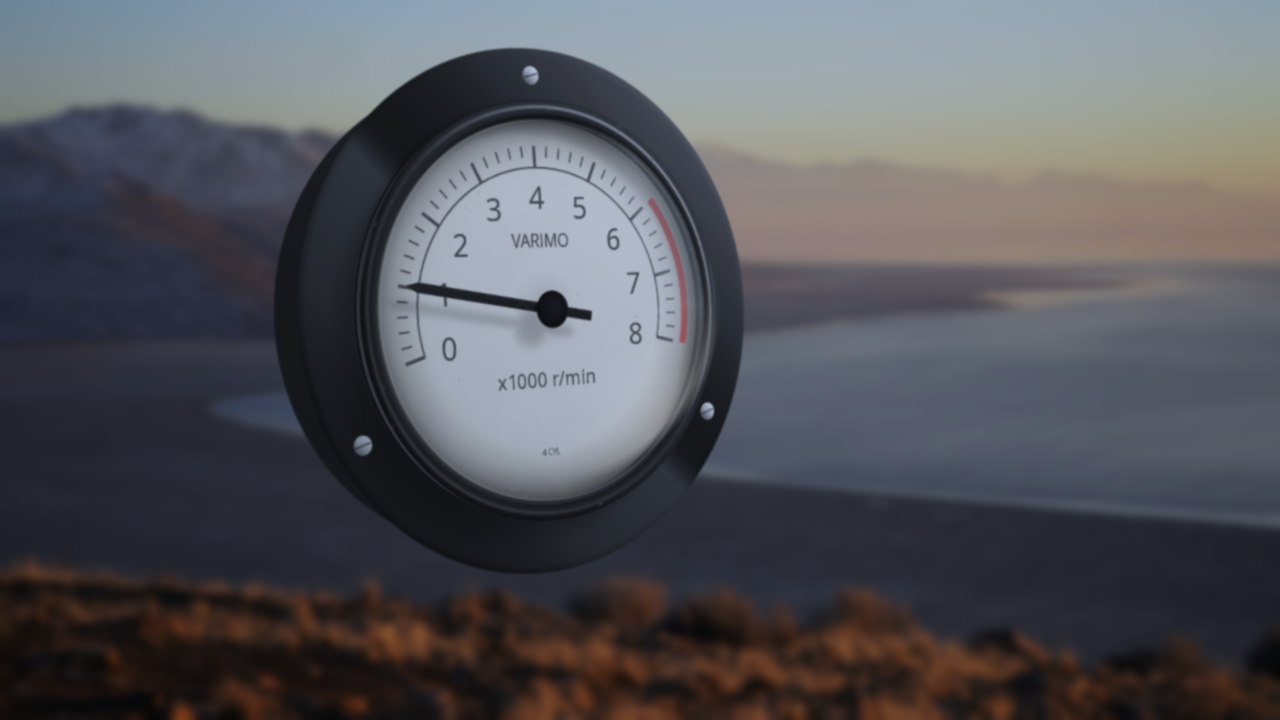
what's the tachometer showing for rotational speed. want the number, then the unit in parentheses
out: 1000 (rpm)
